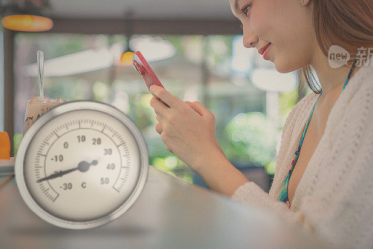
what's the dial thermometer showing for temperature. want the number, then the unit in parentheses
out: -20 (°C)
